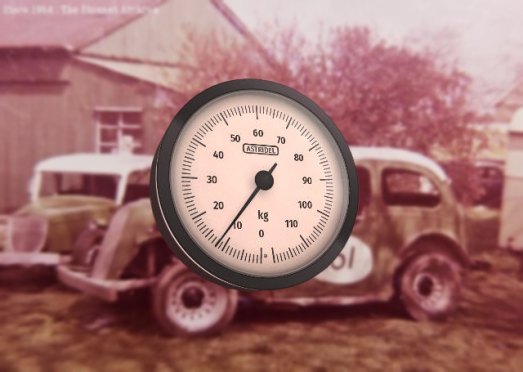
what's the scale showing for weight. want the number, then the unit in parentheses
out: 12 (kg)
